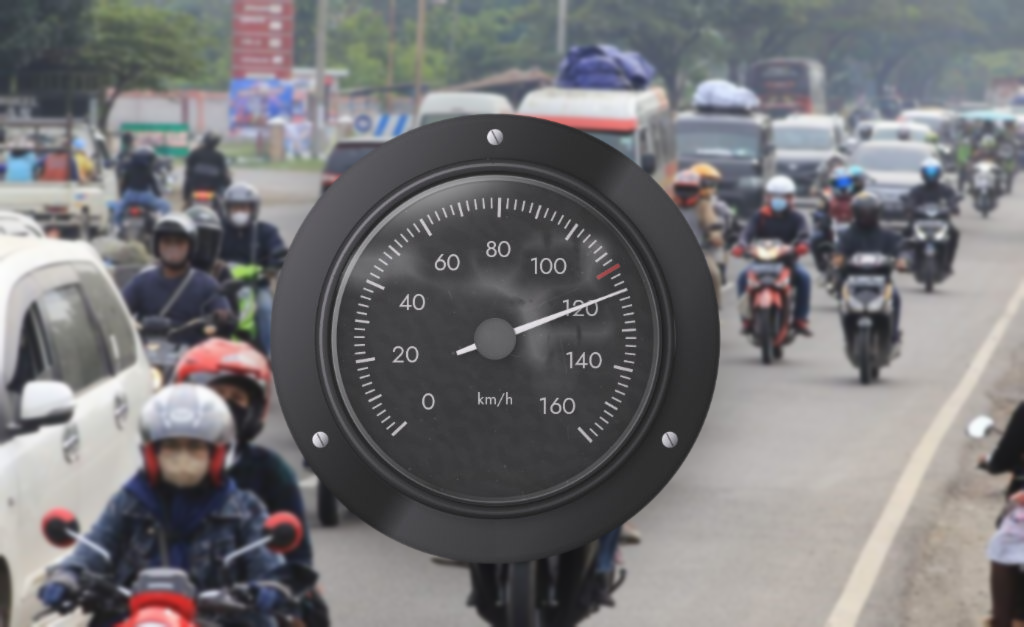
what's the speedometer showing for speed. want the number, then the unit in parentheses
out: 120 (km/h)
